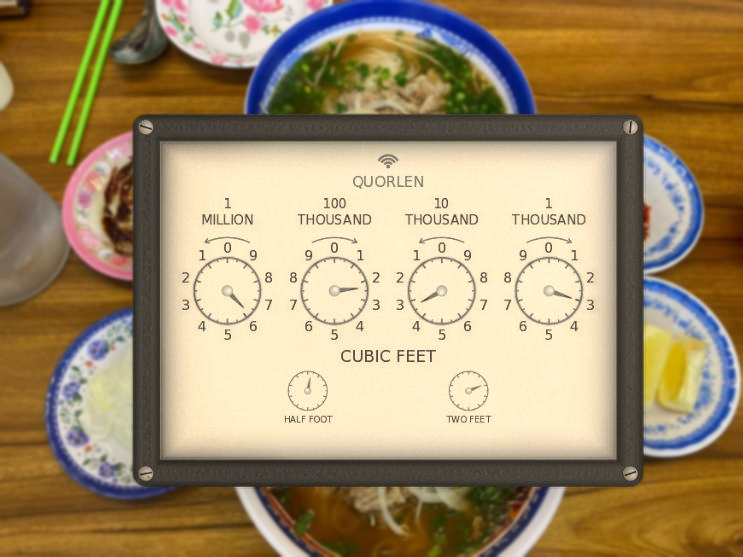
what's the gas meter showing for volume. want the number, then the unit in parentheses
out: 623300 (ft³)
